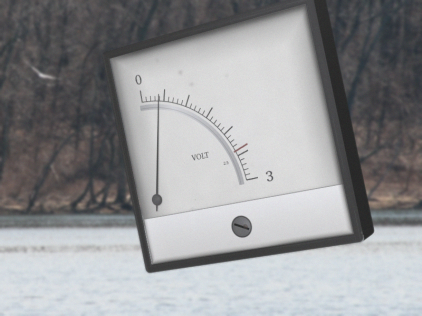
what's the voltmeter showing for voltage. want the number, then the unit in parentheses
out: 0.4 (V)
